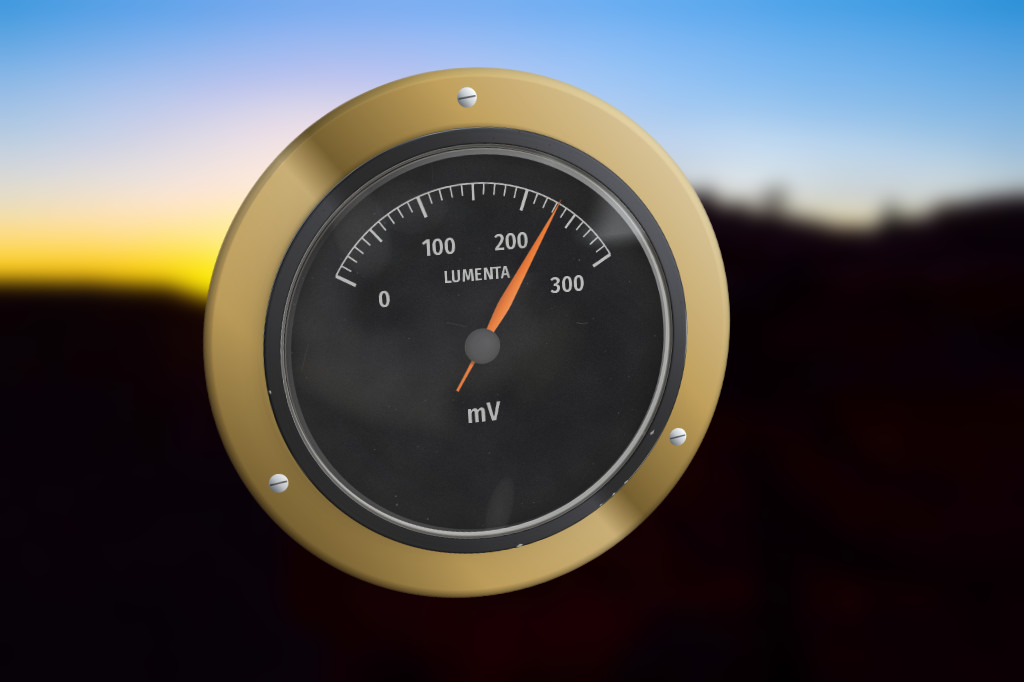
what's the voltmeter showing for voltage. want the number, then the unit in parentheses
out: 230 (mV)
